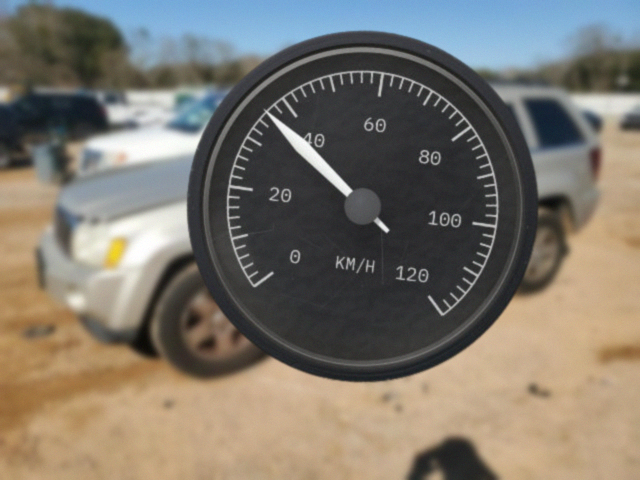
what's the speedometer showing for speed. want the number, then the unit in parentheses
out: 36 (km/h)
